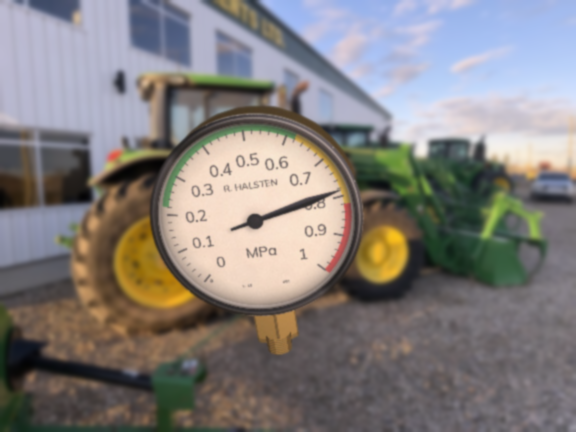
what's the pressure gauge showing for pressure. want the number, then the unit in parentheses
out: 0.78 (MPa)
